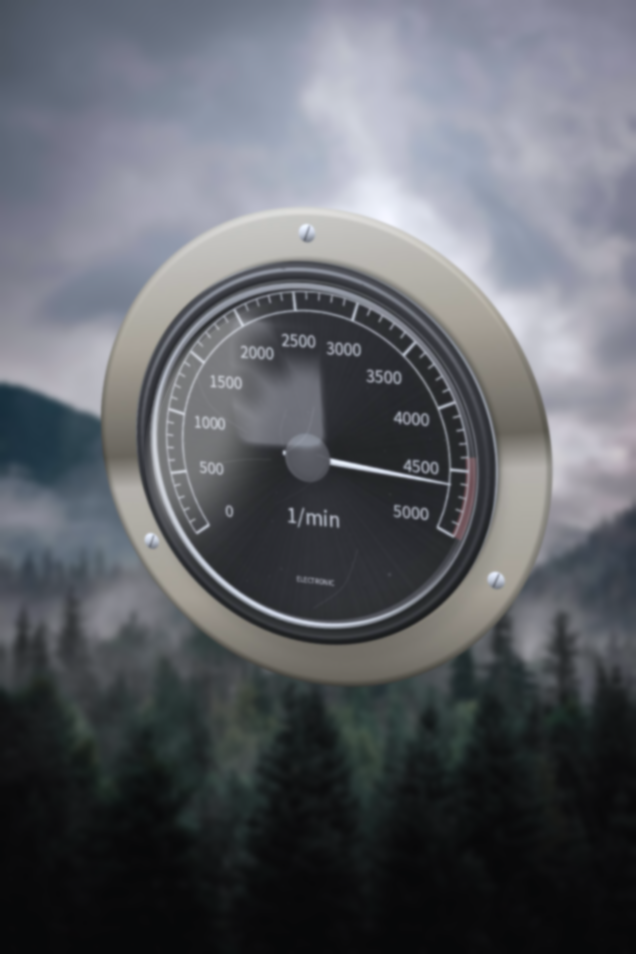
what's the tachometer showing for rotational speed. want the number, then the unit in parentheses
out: 4600 (rpm)
